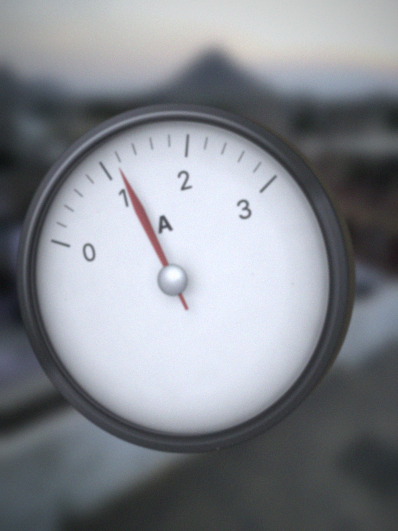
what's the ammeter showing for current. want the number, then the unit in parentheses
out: 1.2 (A)
